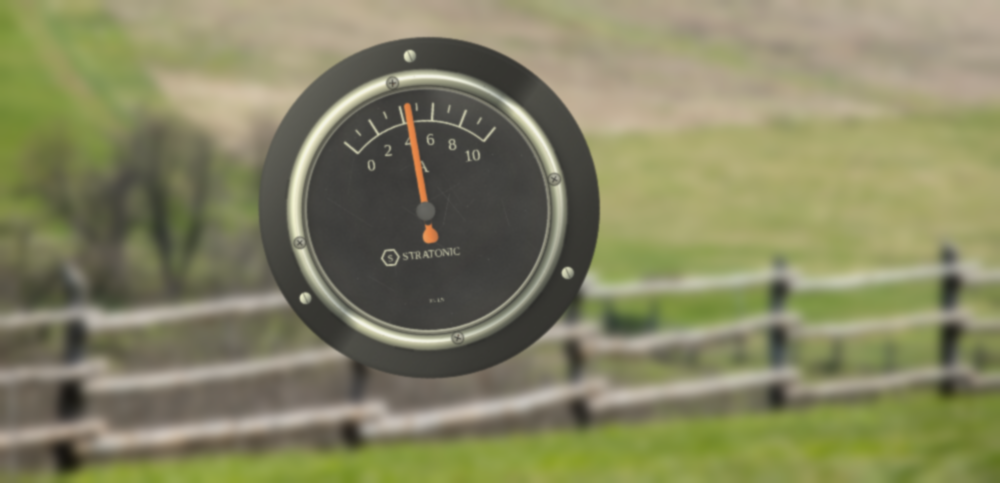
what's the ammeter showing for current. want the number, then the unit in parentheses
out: 4.5 (A)
